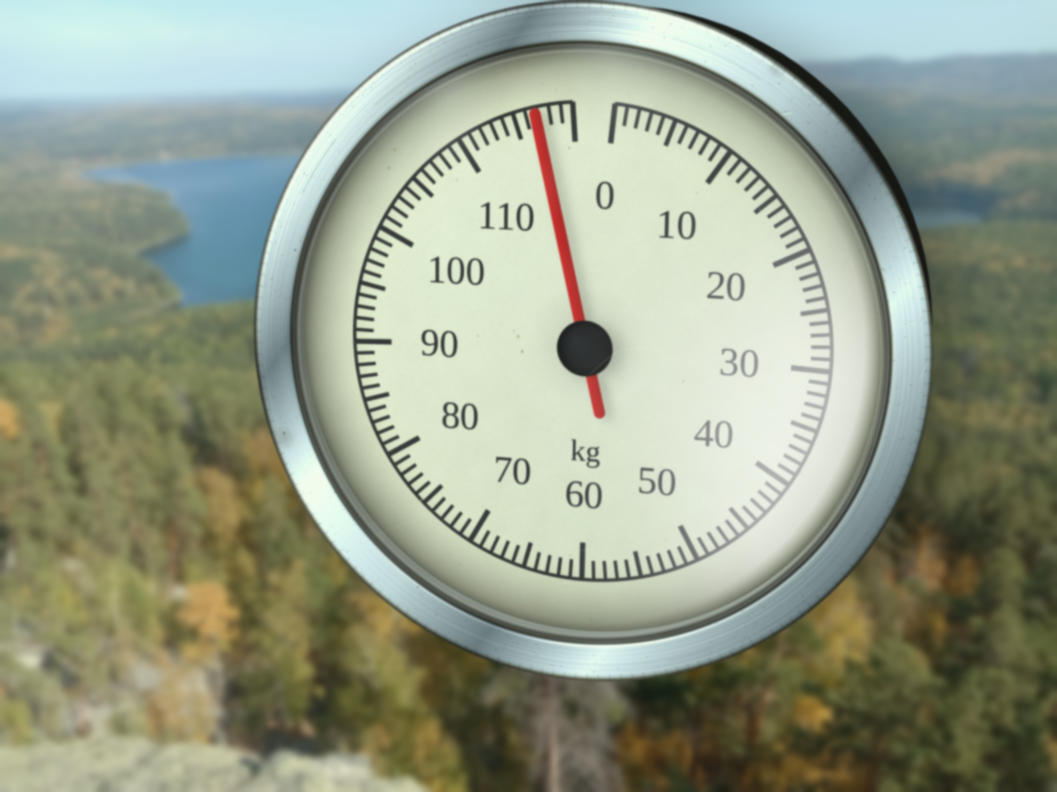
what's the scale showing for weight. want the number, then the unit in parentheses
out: 117 (kg)
